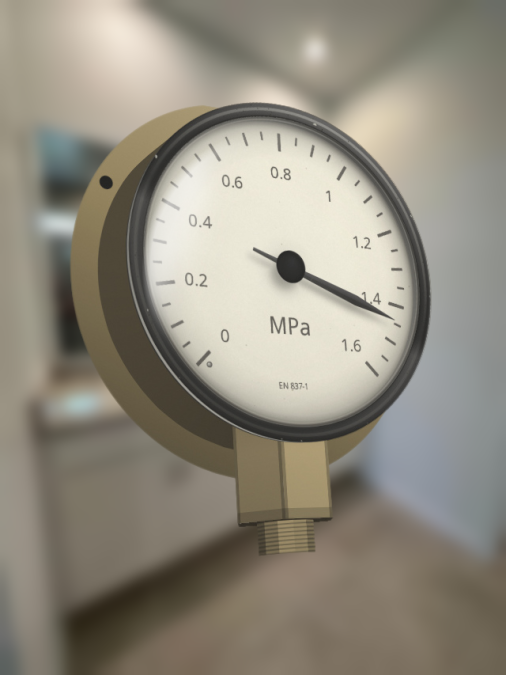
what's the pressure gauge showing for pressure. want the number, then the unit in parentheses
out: 1.45 (MPa)
